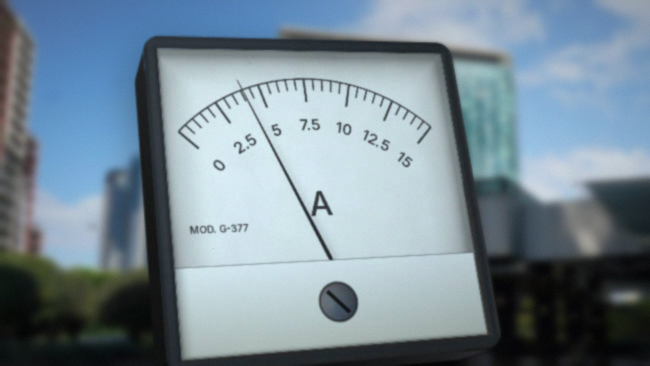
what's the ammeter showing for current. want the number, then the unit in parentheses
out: 4 (A)
